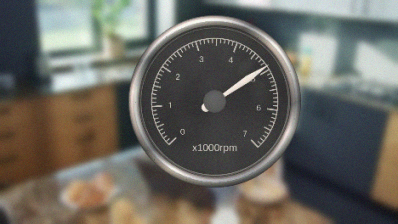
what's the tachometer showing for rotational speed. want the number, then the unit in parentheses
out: 4900 (rpm)
